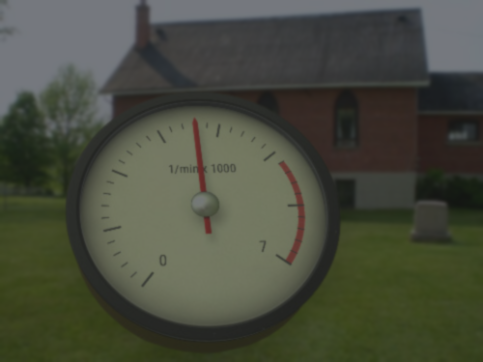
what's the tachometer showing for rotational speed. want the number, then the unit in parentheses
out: 3600 (rpm)
